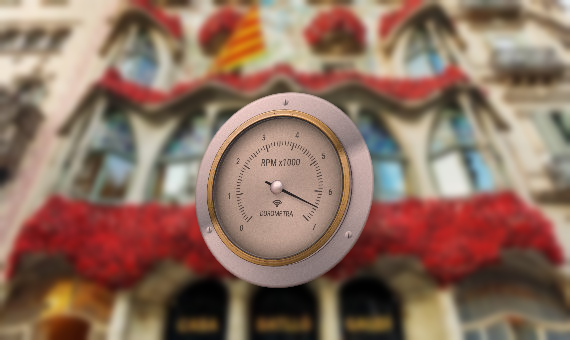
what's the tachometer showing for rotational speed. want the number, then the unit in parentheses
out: 6500 (rpm)
